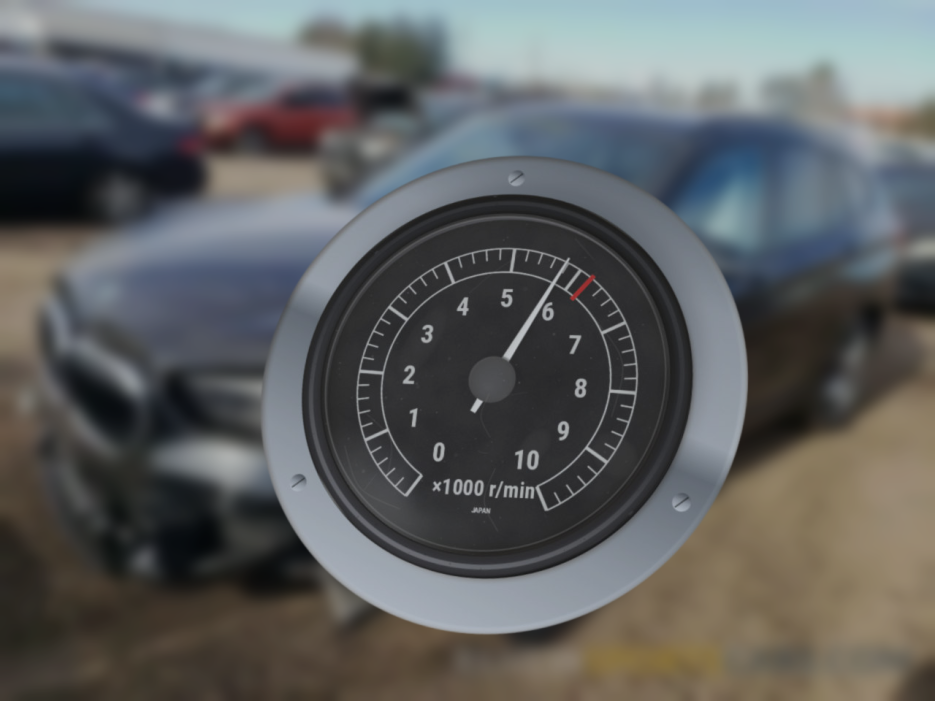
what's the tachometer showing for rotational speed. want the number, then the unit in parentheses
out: 5800 (rpm)
